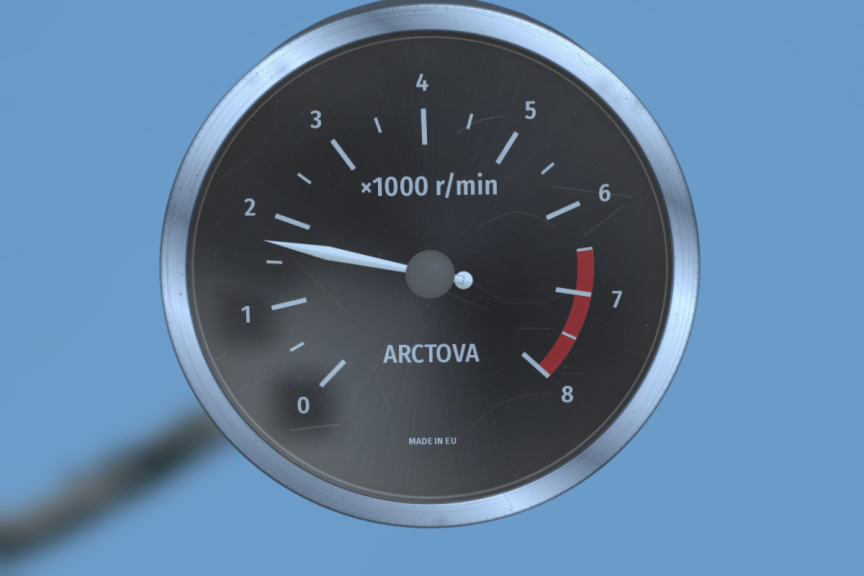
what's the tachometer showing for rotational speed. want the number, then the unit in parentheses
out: 1750 (rpm)
